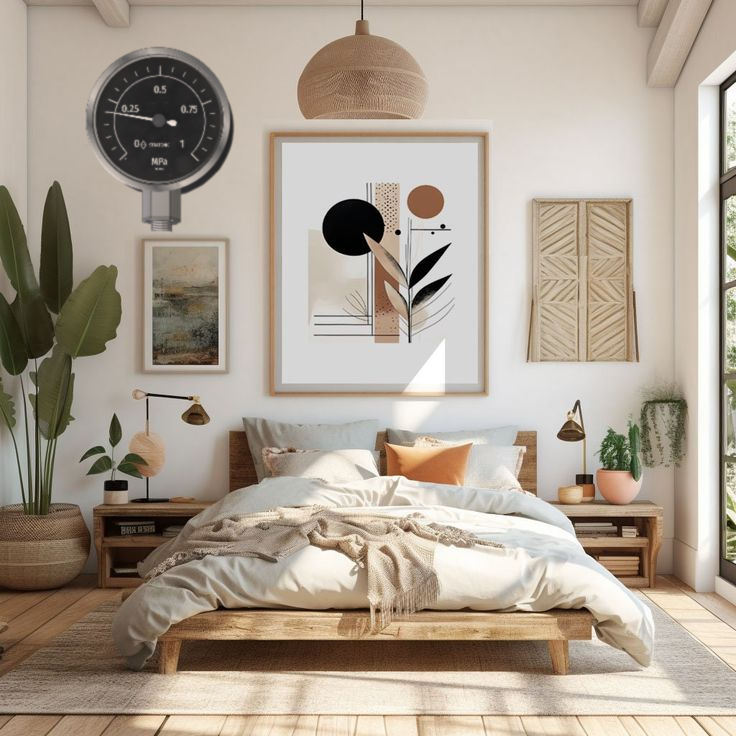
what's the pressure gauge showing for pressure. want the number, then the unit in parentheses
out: 0.2 (MPa)
